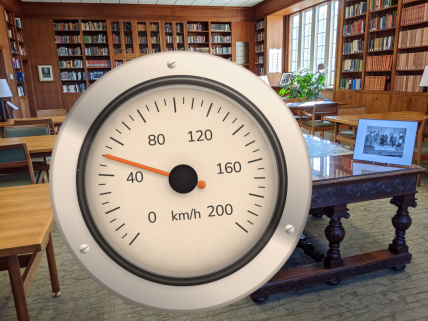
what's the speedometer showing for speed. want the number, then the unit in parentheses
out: 50 (km/h)
